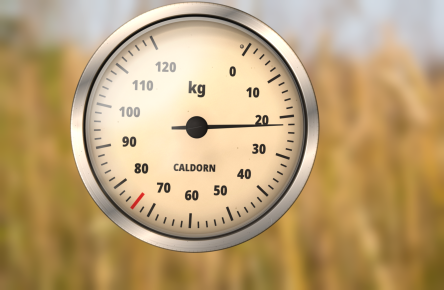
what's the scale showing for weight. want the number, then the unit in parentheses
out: 22 (kg)
